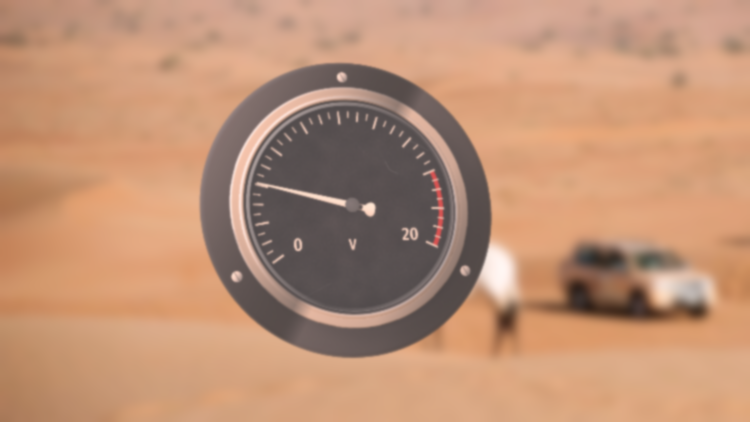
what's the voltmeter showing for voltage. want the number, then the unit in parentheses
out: 4 (V)
